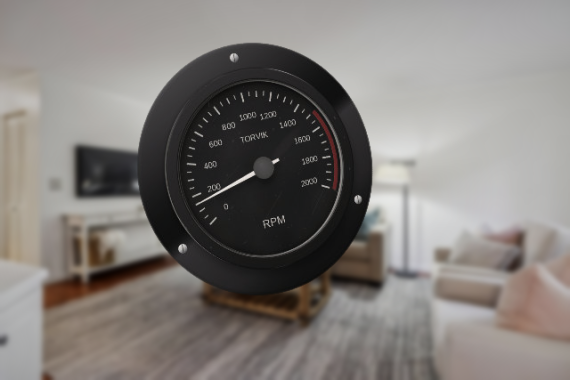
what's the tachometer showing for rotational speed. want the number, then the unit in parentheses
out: 150 (rpm)
